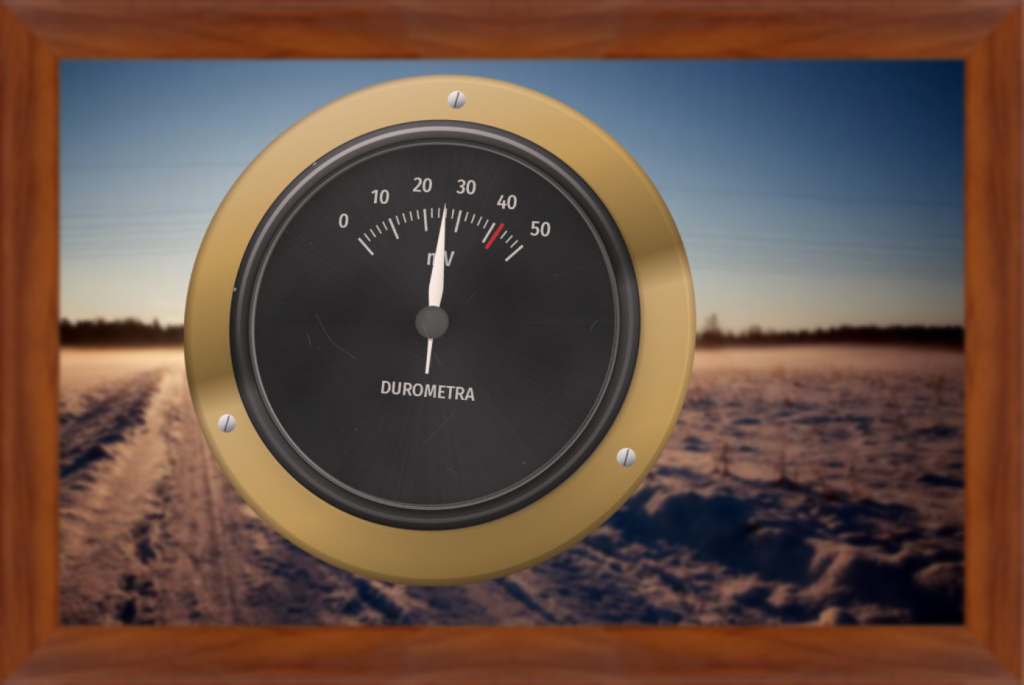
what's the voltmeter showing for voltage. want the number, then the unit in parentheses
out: 26 (mV)
